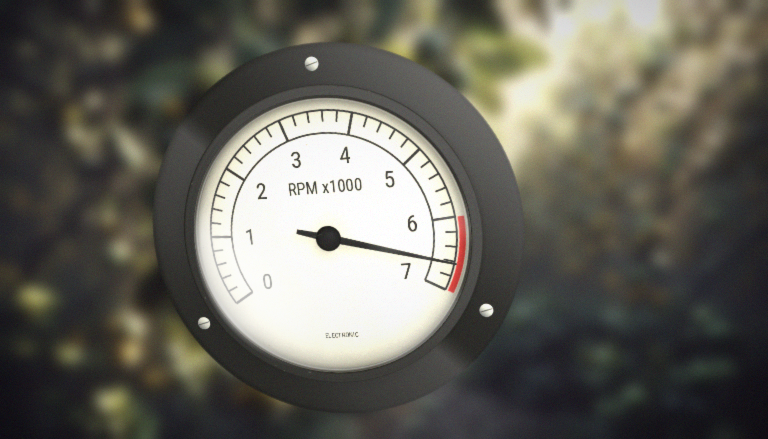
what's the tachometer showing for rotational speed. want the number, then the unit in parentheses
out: 6600 (rpm)
